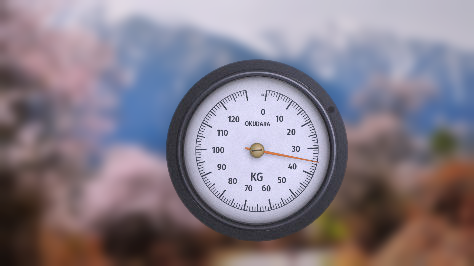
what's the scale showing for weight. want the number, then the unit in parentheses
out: 35 (kg)
